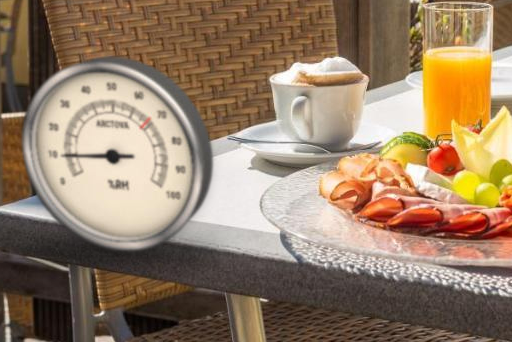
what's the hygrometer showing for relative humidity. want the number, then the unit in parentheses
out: 10 (%)
